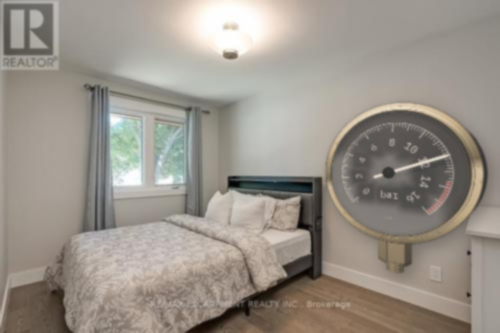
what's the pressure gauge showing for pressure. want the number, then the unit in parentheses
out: 12 (bar)
